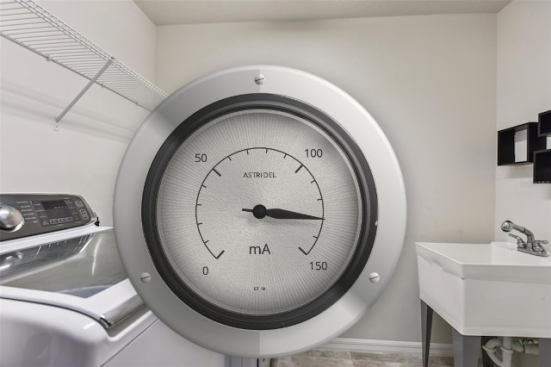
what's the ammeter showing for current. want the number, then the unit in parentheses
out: 130 (mA)
